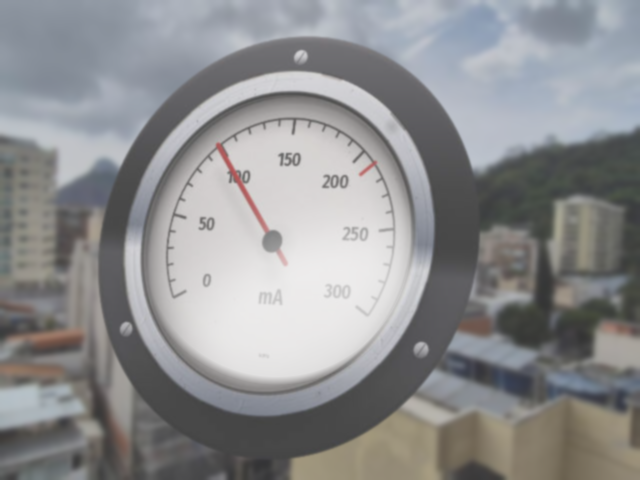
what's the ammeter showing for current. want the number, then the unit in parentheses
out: 100 (mA)
